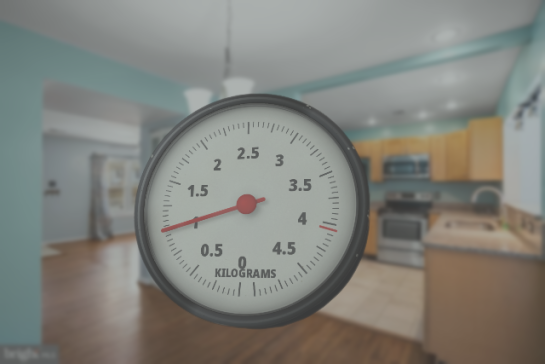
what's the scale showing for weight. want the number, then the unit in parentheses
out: 1 (kg)
